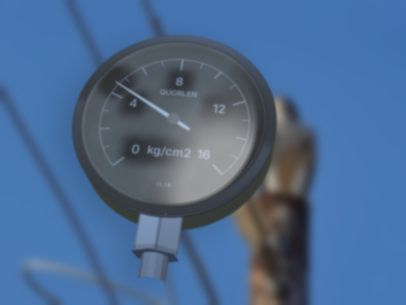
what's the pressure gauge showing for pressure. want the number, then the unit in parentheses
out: 4.5 (kg/cm²)
